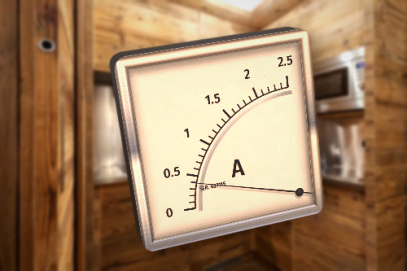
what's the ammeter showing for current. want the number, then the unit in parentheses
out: 0.4 (A)
